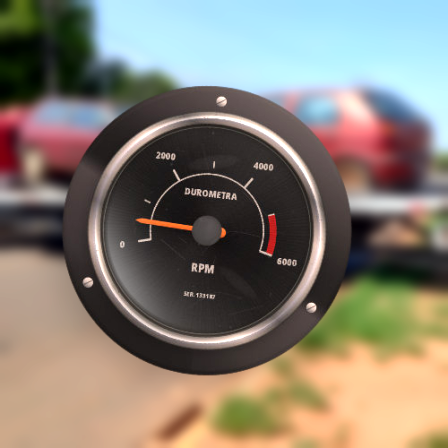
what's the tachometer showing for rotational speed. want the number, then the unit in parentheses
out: 500 (rpm)
